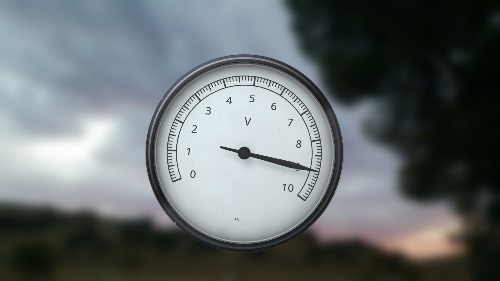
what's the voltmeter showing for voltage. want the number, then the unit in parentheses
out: 9 (V)
